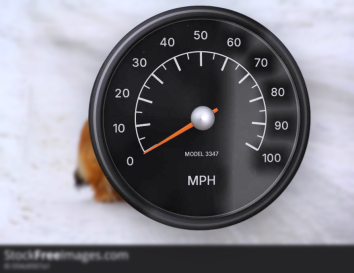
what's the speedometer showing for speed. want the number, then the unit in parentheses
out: 0 (mph)
